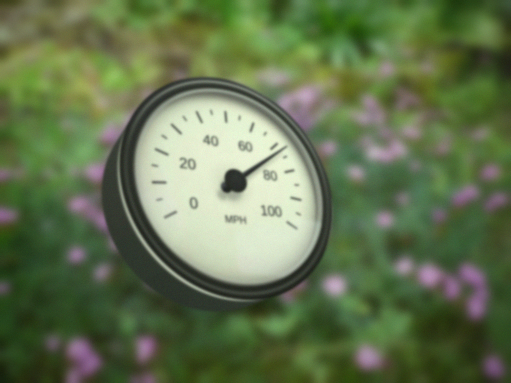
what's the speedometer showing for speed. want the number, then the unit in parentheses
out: 72.5 (mph)
